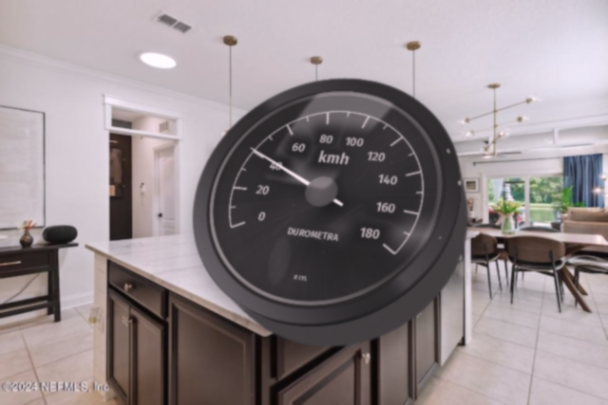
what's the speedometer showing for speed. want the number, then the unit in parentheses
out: 40 (km/h)
